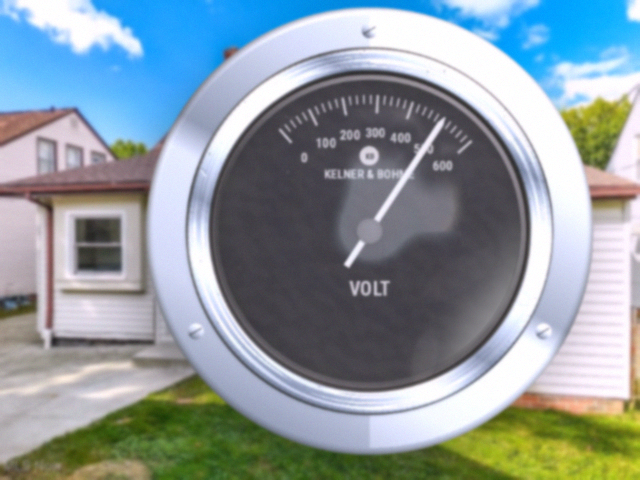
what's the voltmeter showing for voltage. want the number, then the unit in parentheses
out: 500 (V)
